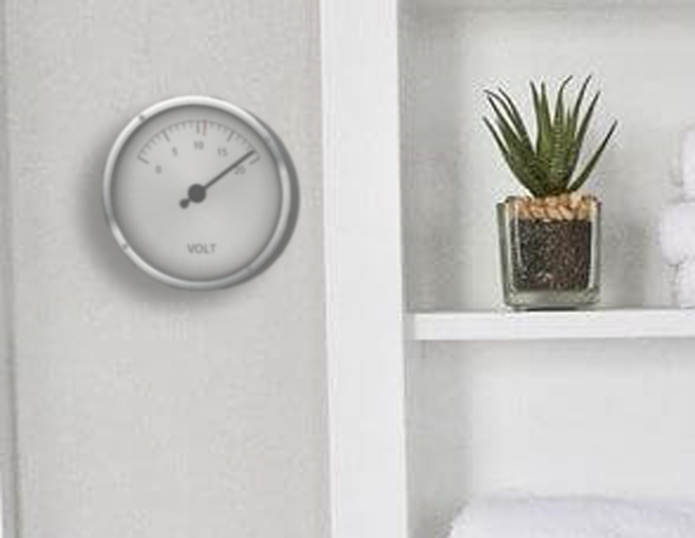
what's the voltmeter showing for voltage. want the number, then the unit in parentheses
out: 19 (V)
